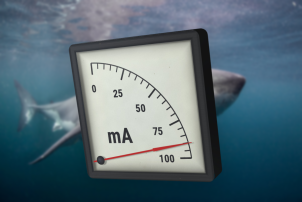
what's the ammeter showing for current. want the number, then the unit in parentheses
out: 90 (mA)
